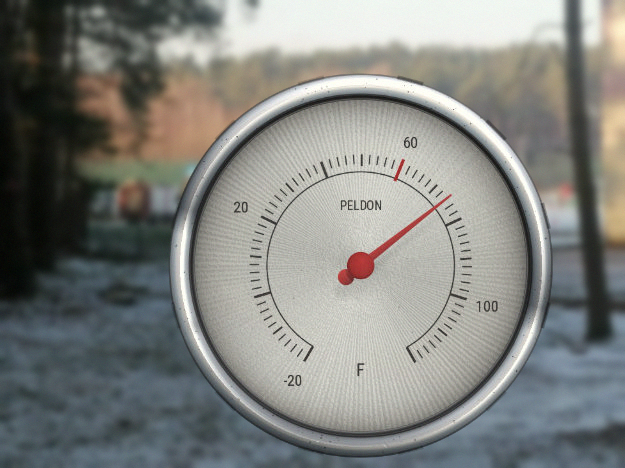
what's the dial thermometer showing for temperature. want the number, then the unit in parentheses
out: 74 (°F)
